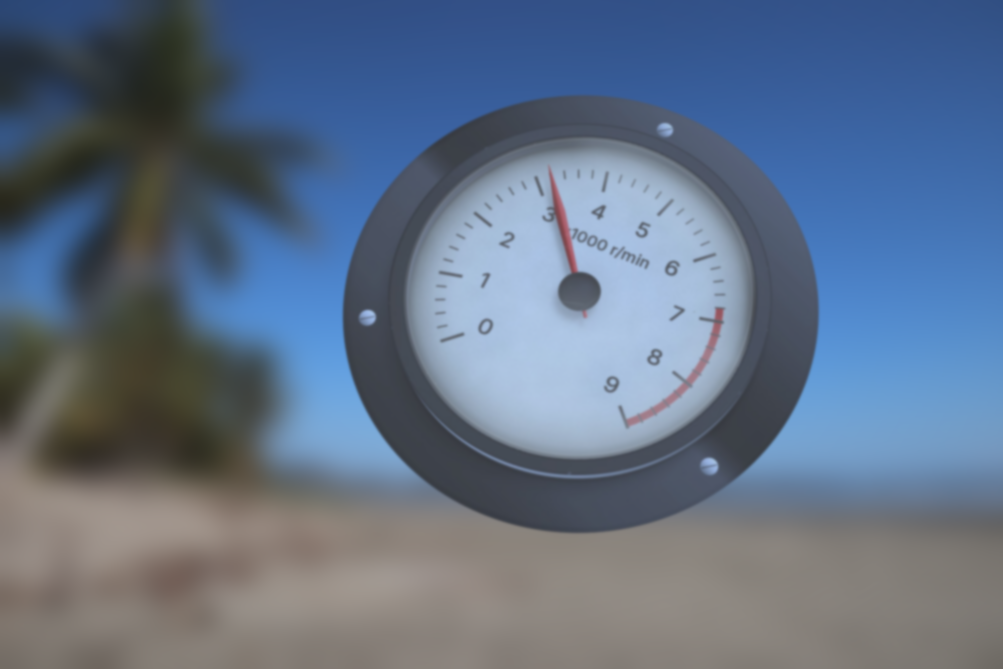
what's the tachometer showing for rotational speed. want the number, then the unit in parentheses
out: 3200 (rpm)
